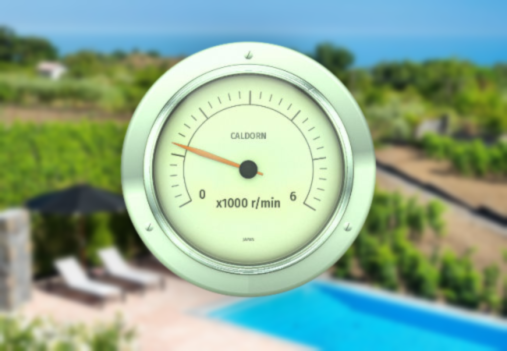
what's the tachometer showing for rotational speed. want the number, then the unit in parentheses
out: 1200 (rpm)
